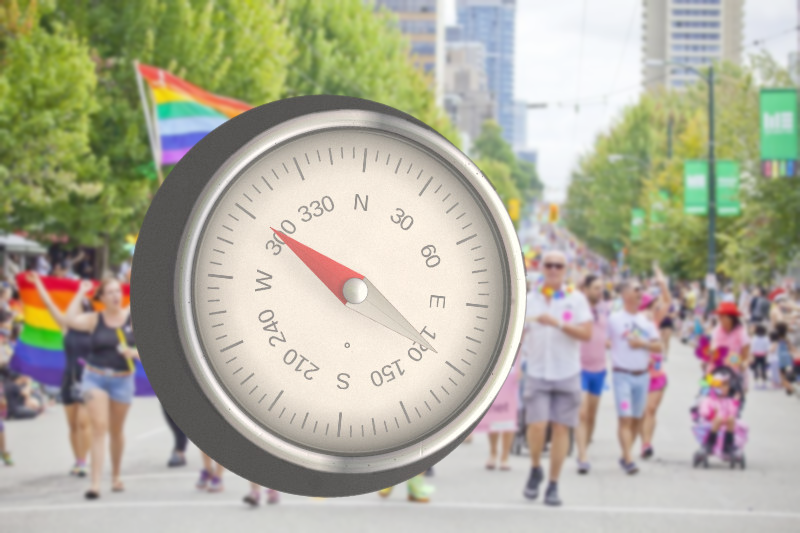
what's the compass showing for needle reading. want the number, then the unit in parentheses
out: 300 (°)
